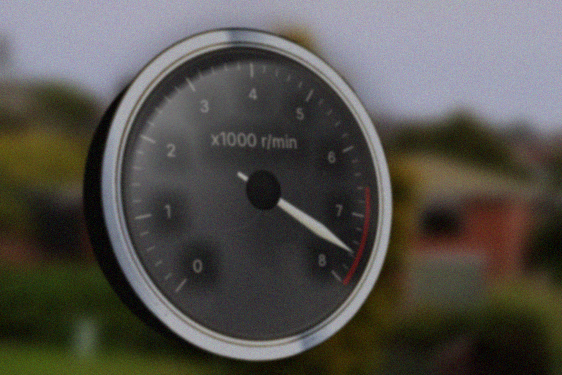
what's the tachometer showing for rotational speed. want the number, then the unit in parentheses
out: 7600 (rpm)
